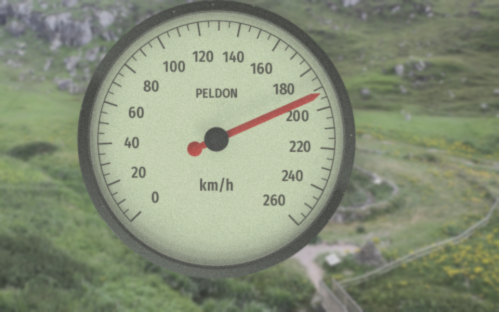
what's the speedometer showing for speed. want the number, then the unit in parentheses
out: 192.5 (km/h)
